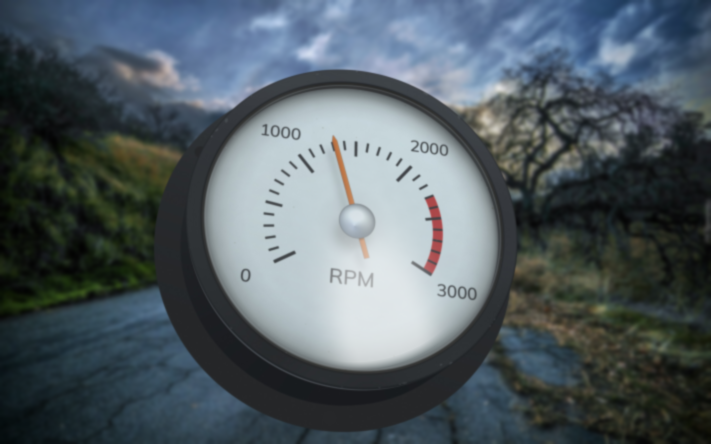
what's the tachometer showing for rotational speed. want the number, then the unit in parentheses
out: 1300 (rpm)
